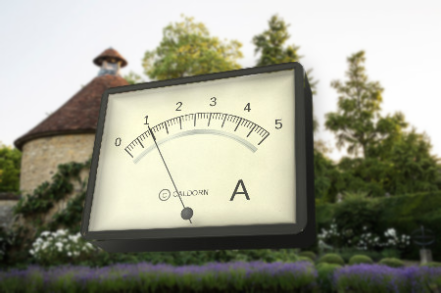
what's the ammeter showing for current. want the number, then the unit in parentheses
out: 1 (A)
